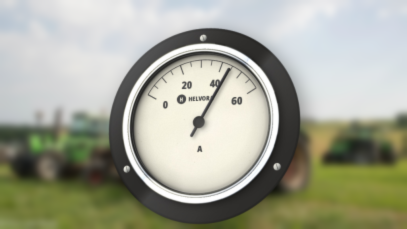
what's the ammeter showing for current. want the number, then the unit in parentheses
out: 45 (A)
